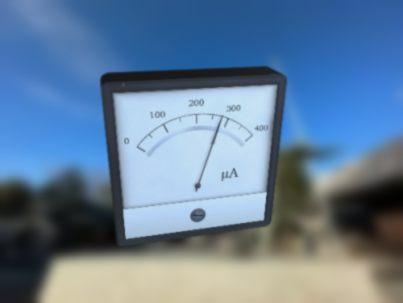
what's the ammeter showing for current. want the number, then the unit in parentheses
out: 275 (µA)
